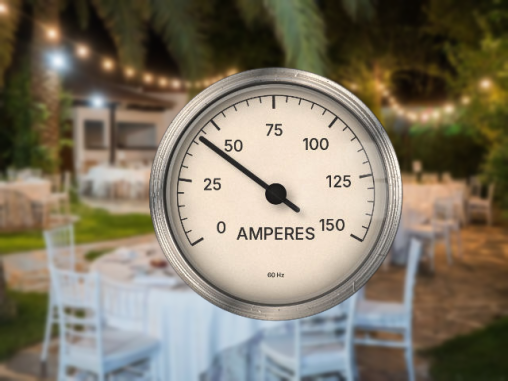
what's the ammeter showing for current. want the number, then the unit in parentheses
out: 42.5 (A)
